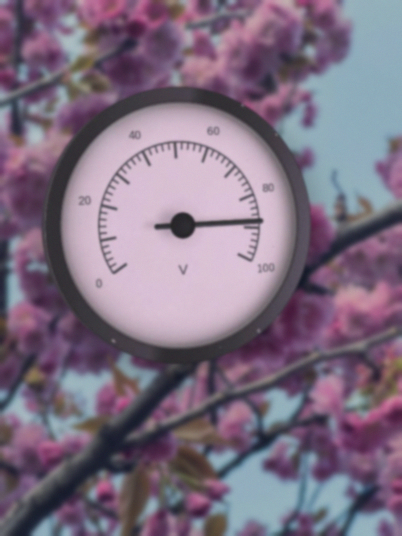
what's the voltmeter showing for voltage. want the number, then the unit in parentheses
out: 88 (V)
